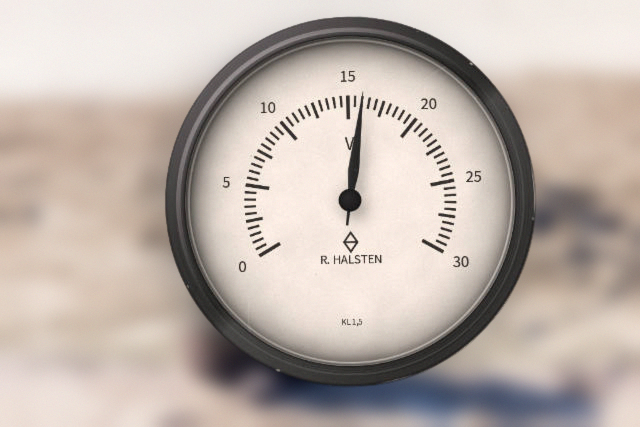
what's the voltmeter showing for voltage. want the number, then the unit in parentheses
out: 16 (V)
